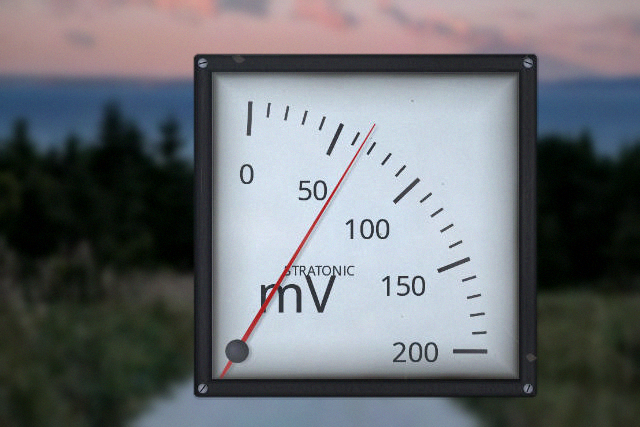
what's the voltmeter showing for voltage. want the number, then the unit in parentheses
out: 65 (mV)
